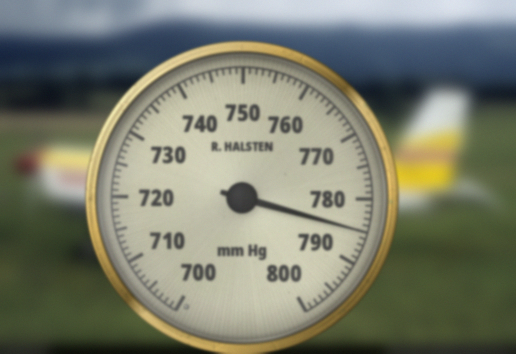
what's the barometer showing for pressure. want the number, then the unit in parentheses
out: 785 (mmHg)
